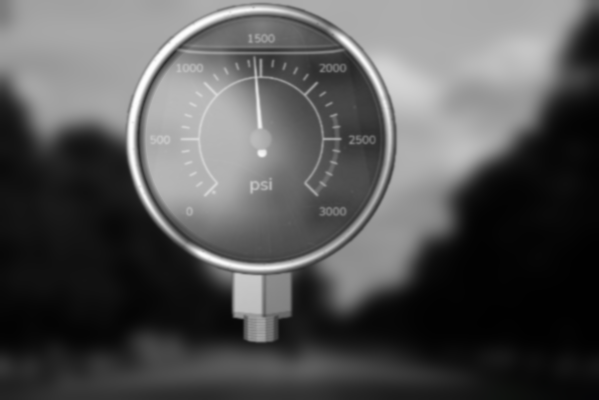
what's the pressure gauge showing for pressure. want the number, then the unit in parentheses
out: 1450 (psi)
